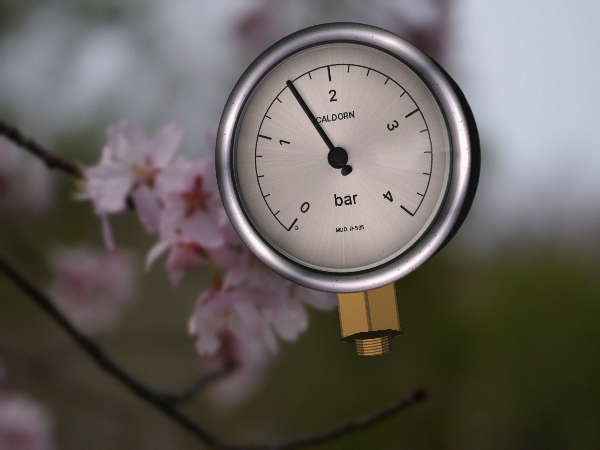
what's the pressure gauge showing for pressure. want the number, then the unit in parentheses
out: 1.6 (bar)
